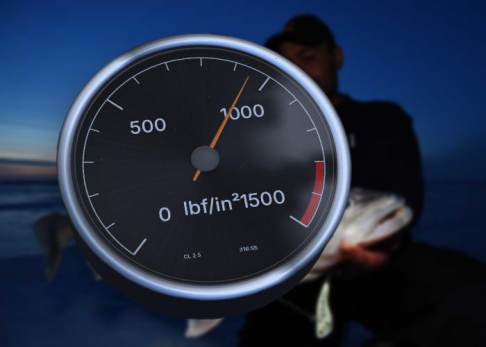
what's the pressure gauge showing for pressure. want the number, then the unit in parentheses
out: 950 (psi)
